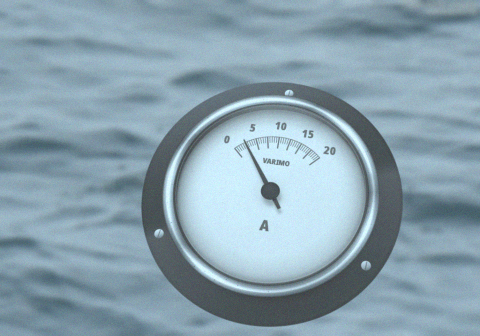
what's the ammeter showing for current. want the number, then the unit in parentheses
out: 2.5 (A)
